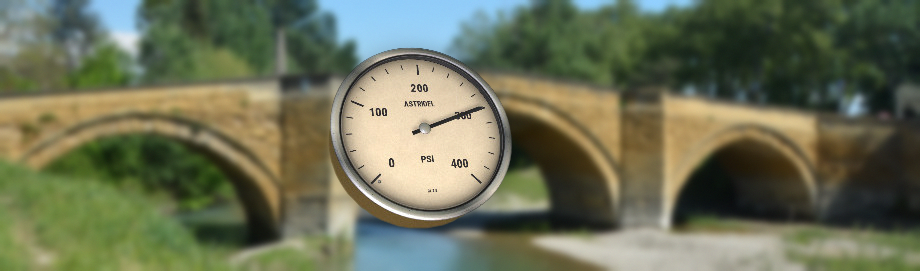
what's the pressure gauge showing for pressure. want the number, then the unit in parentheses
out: 300 (psi)
